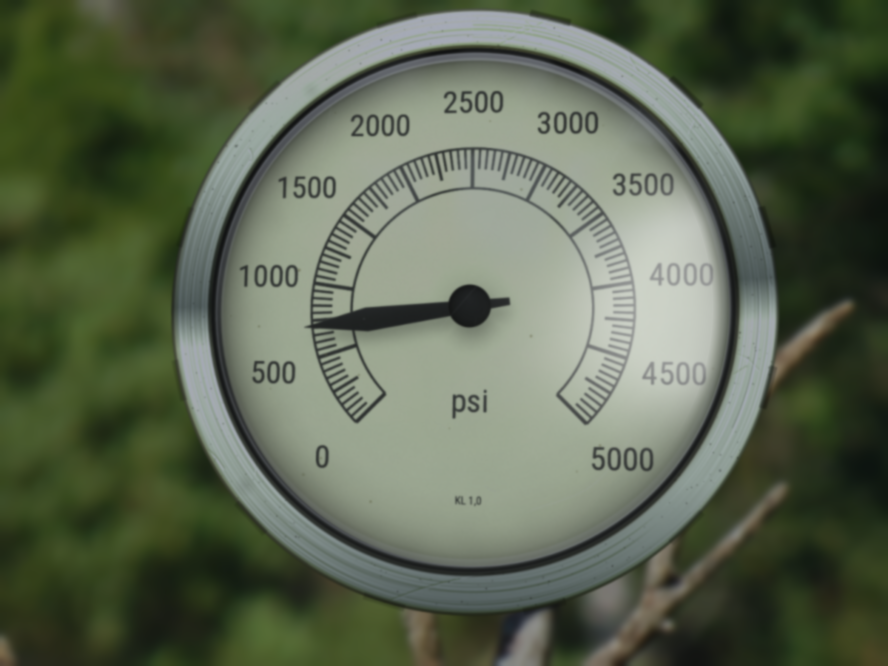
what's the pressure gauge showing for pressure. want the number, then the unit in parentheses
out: 700 (psi)
